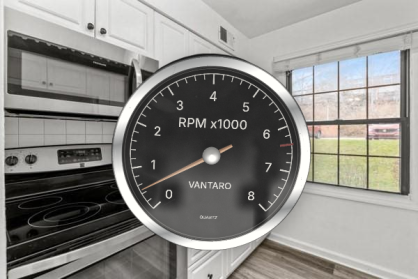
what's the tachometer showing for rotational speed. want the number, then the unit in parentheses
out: 500 (rpm)
